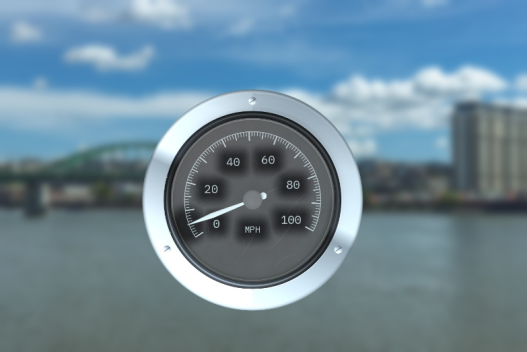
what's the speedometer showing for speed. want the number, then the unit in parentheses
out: 5 (mph)
